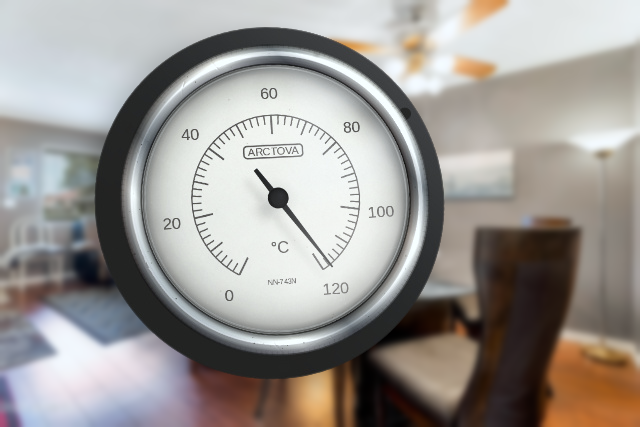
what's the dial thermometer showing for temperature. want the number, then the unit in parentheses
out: 118 (°C)
